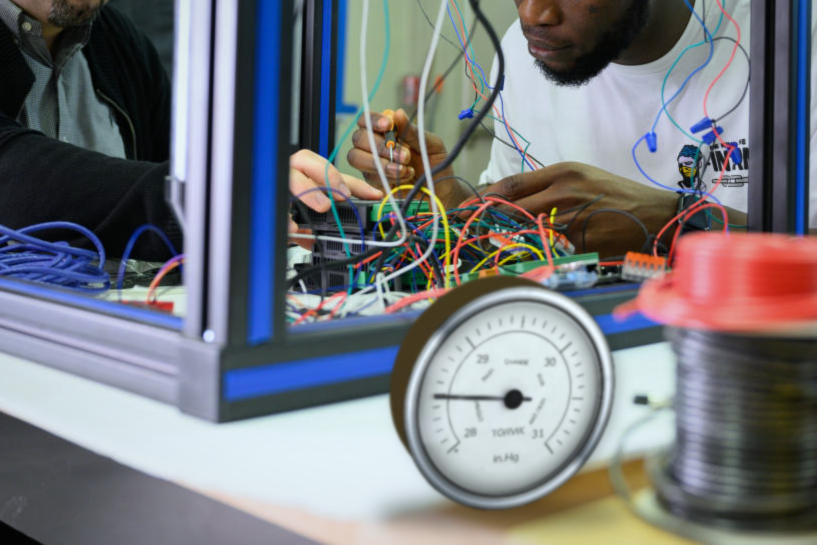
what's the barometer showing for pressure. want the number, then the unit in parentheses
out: 28.5 (inHg)
